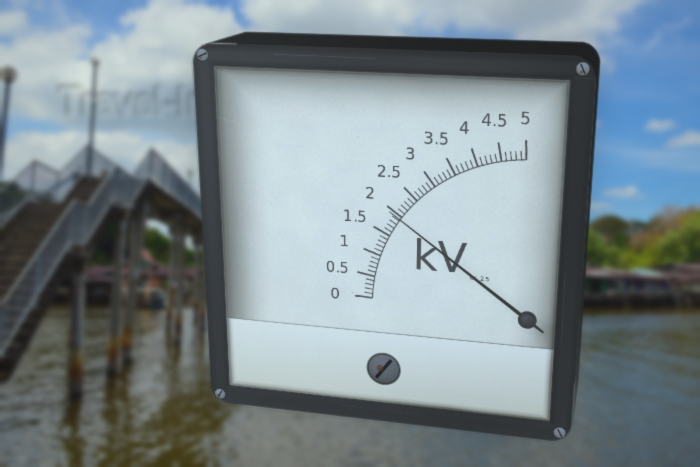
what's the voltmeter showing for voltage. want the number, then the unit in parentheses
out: 2 (kV)
